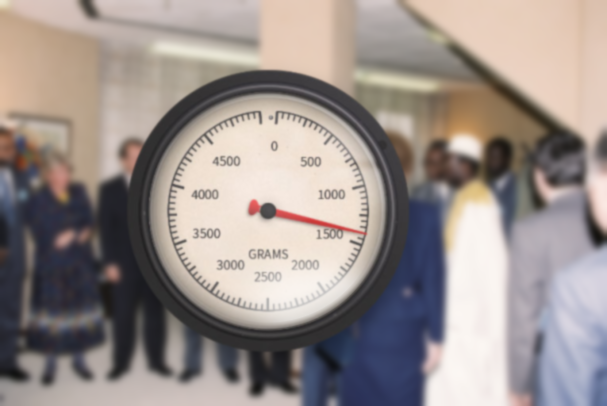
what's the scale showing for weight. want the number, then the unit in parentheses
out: 1400 (g)
